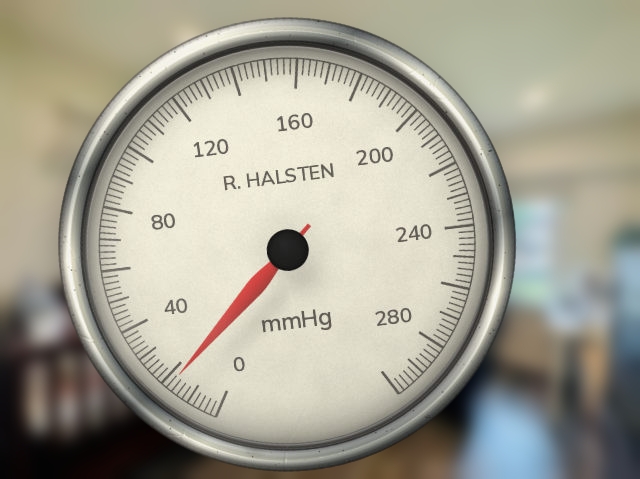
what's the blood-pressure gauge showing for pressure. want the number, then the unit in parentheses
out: 18 (mmHg)
